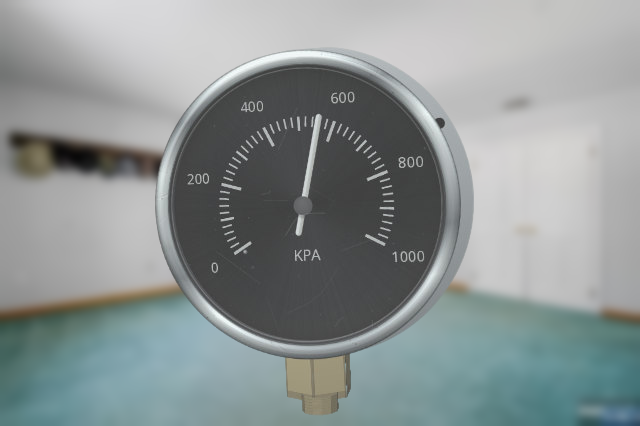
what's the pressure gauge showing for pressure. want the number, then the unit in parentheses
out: 560 (kPa)
